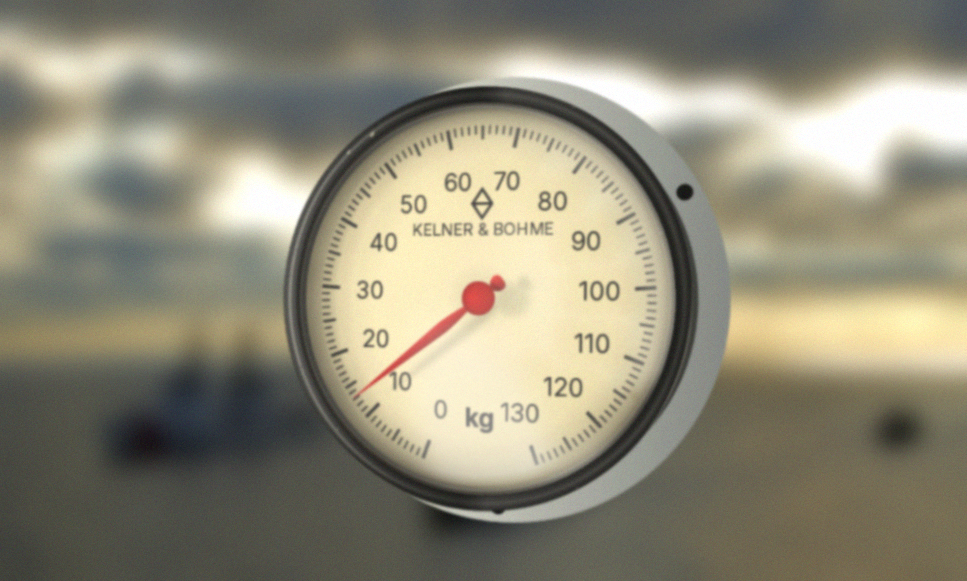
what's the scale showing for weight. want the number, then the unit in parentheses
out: 13 (kg)
